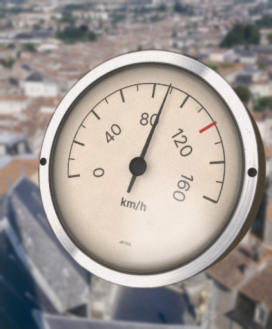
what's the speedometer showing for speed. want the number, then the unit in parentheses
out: 90 (km/h)
